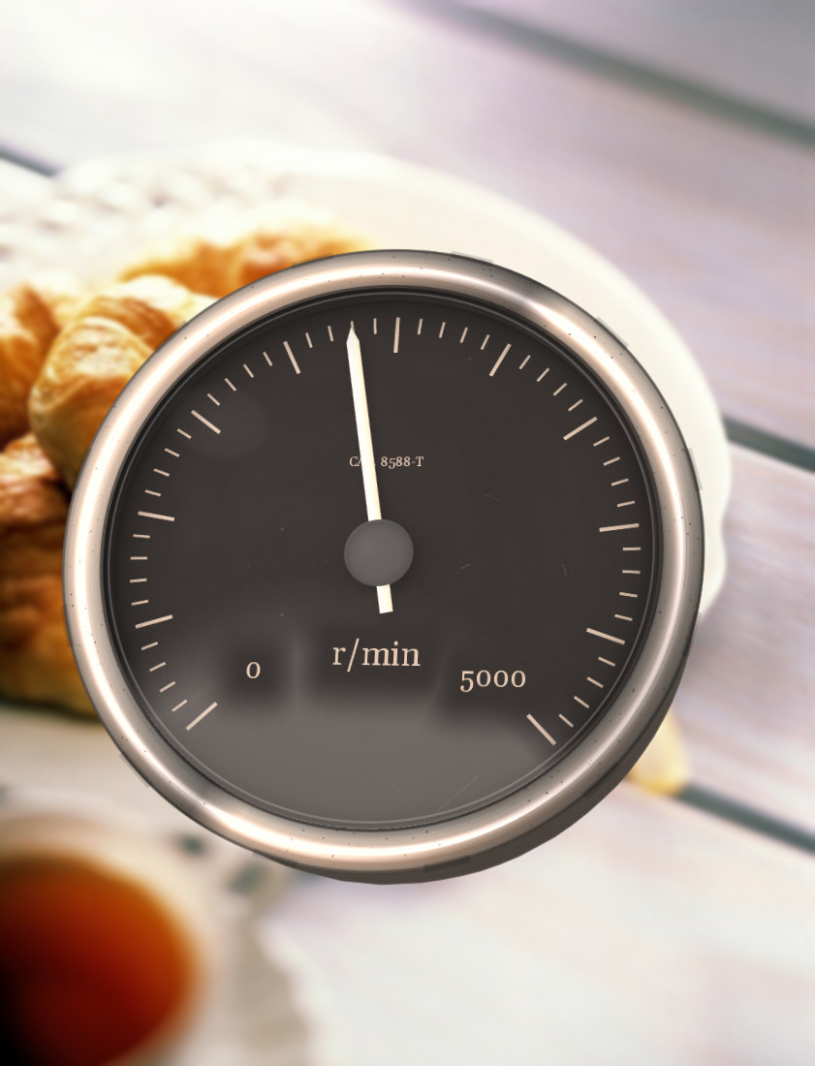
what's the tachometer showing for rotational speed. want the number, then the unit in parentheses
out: 2300 (rpm)
